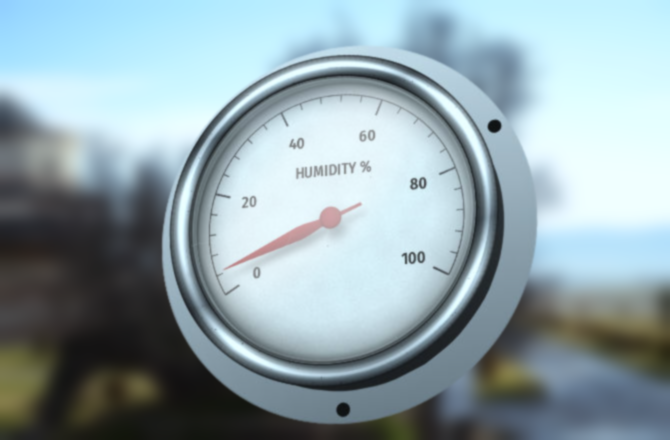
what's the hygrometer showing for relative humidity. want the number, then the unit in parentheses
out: 4 (%)
